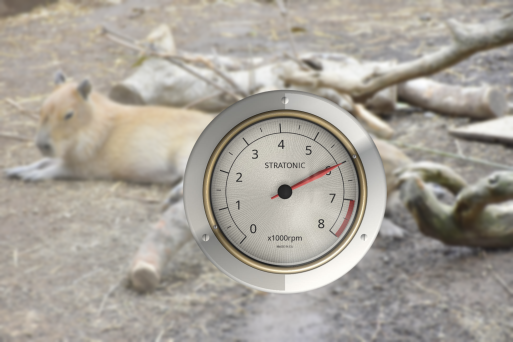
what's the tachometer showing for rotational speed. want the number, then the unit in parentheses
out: 6000 (rpm)
